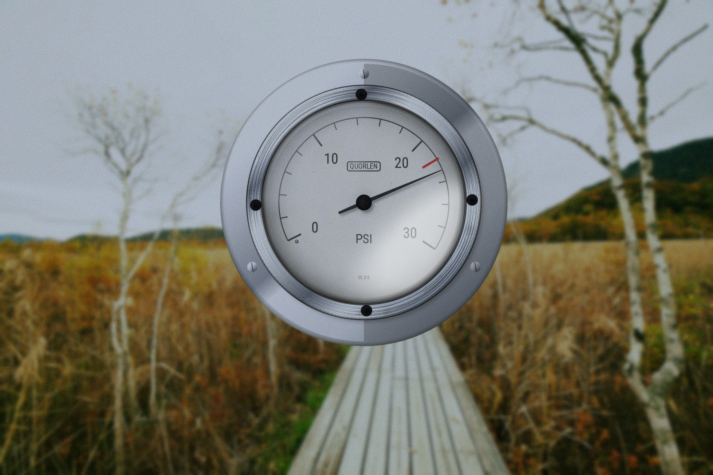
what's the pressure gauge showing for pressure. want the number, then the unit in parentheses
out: 23 (psi)
